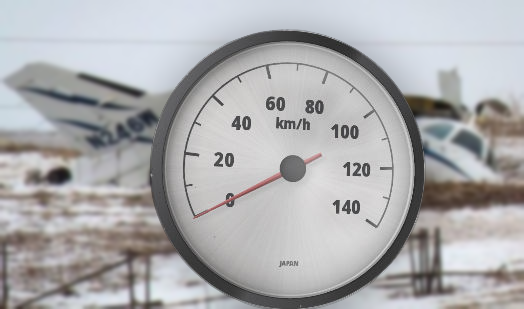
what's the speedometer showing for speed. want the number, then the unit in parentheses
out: 0 (km/h)
